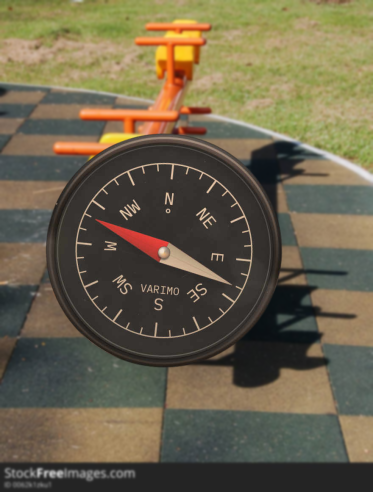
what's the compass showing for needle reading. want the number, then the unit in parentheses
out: 290 (°)
